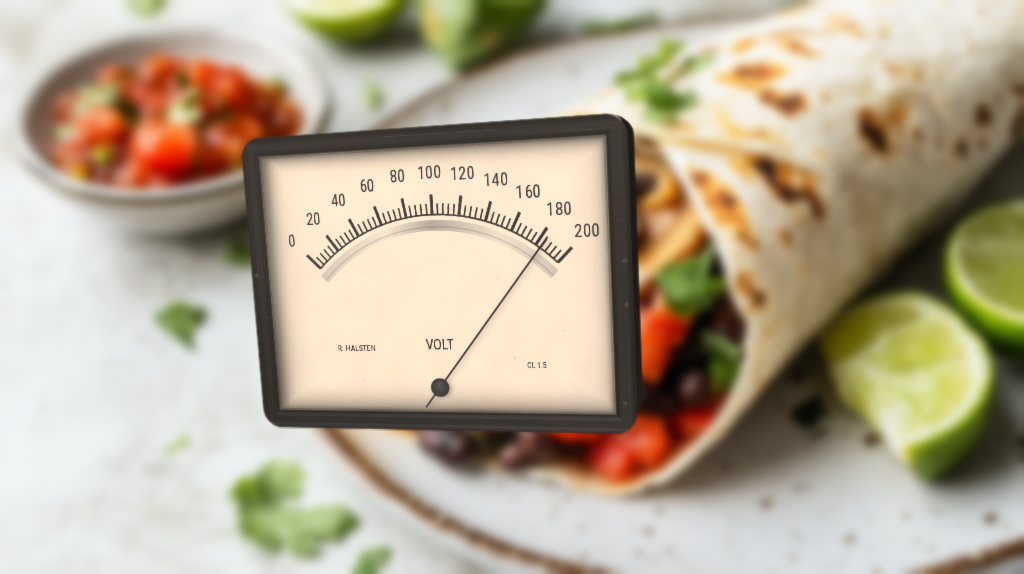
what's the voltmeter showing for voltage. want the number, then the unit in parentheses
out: 184 (V)
